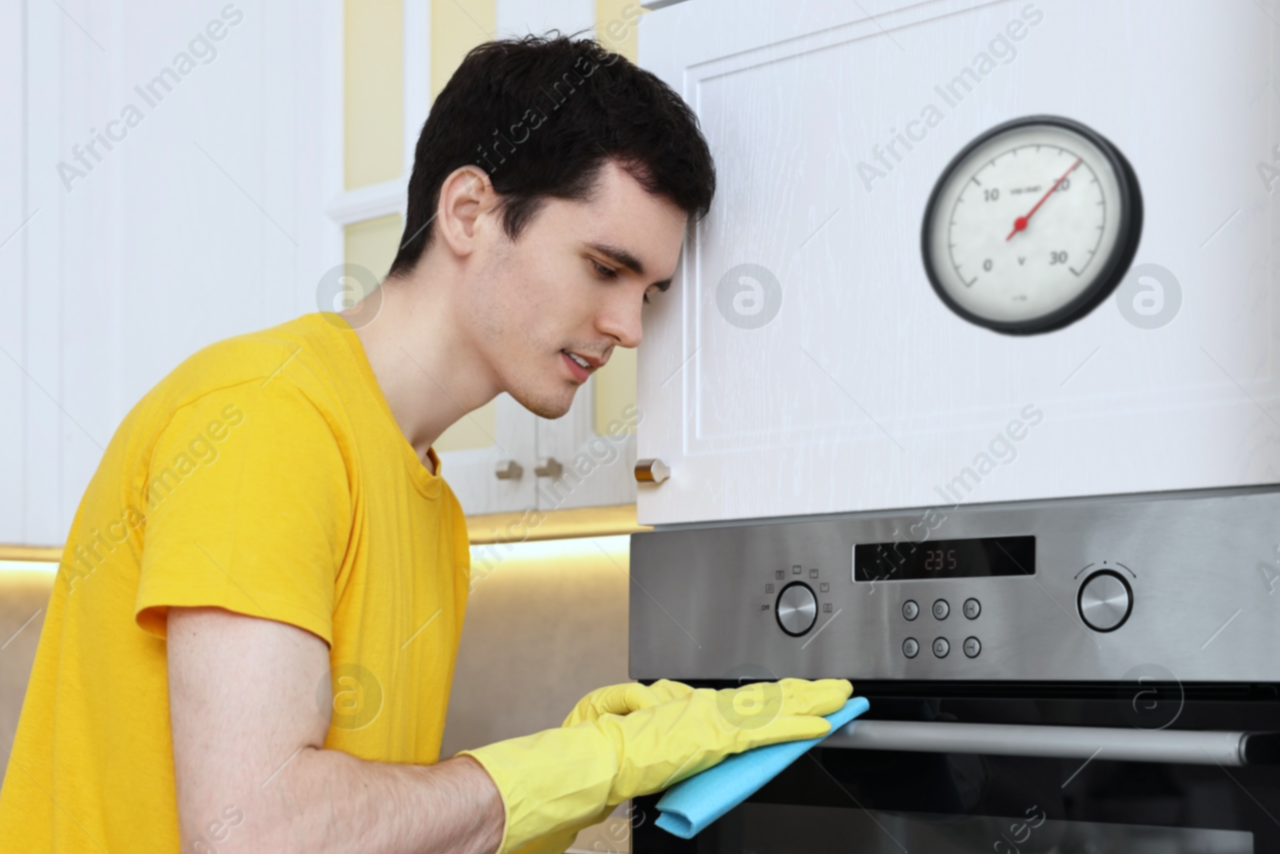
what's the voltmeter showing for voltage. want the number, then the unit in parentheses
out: 20 (V)
